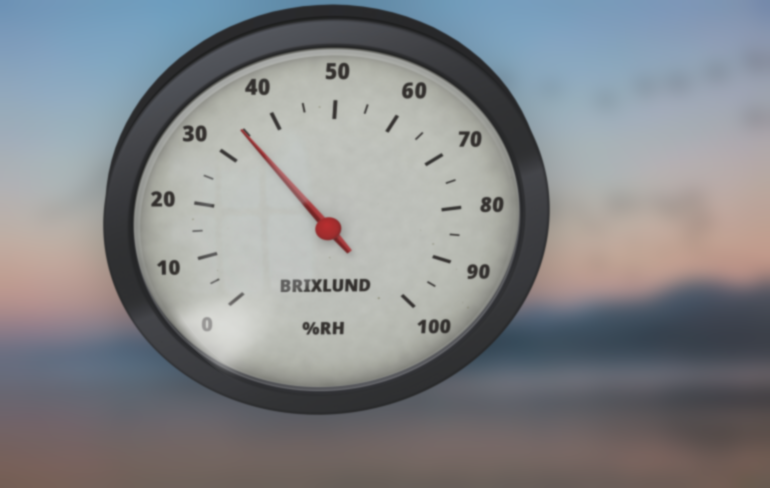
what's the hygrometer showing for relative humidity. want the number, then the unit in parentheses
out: 35 (%)
